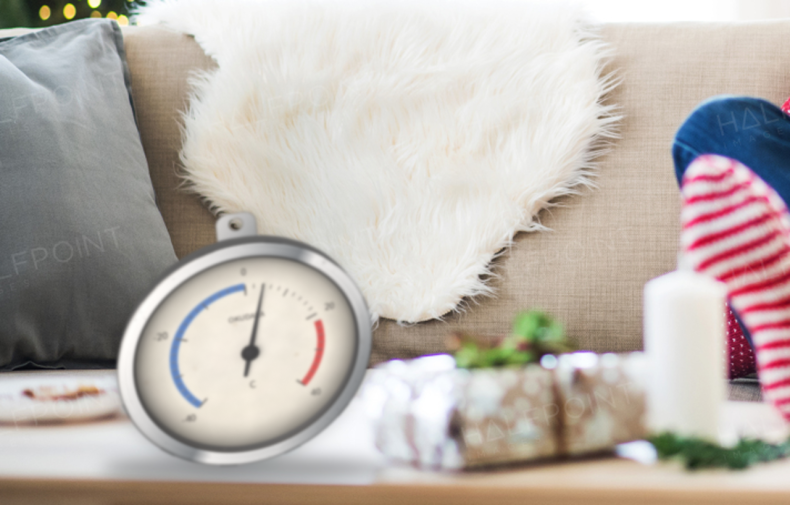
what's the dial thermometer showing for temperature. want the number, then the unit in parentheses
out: 4 (°C)
